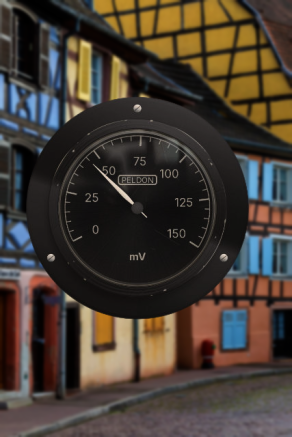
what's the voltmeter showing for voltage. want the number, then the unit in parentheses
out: 45 (mV)
